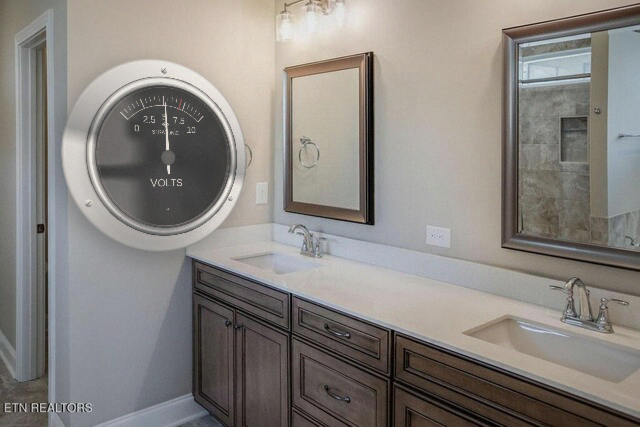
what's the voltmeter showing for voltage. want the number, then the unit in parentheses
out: 5 (V)
